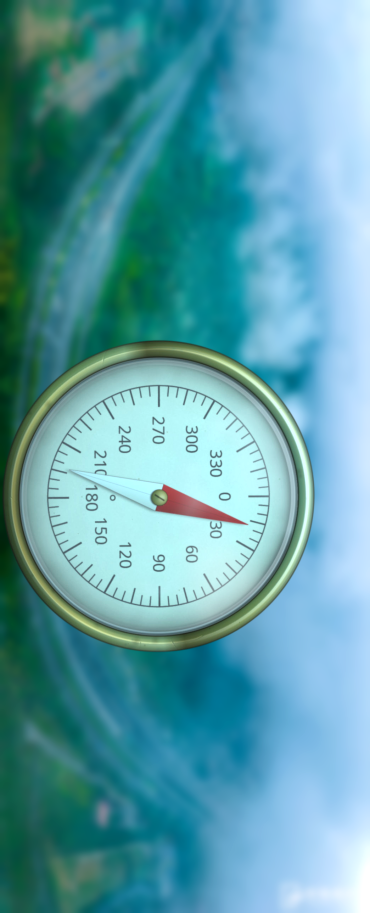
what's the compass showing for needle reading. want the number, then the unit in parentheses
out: 17.5 (°)
